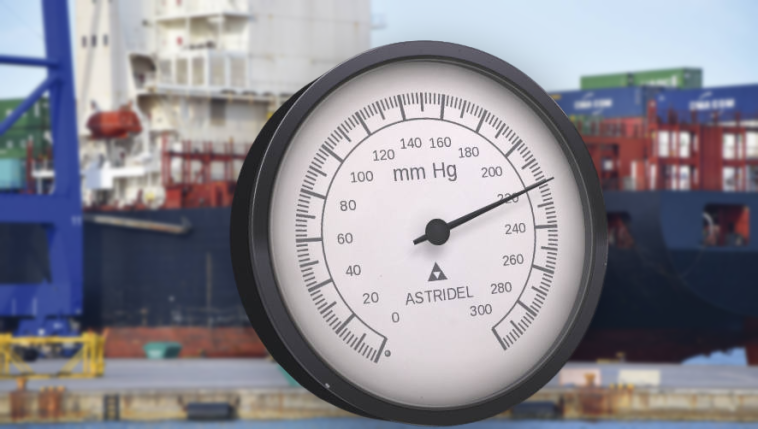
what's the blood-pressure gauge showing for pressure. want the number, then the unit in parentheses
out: 220 (mmHg)
